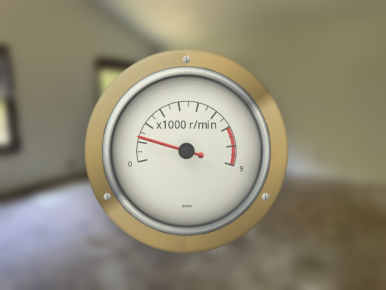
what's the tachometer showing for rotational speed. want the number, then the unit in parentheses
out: 1250 (rpm)
